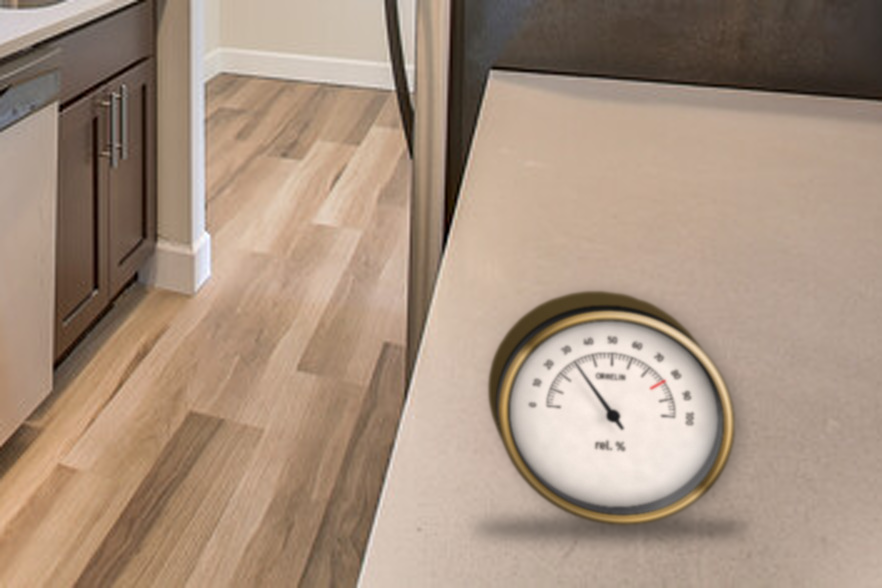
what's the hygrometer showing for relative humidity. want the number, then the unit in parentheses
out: 30 (%)
